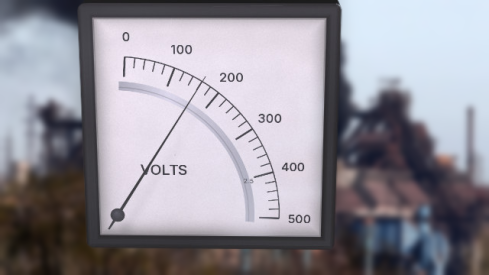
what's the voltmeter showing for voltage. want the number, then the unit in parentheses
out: 160 (V)
